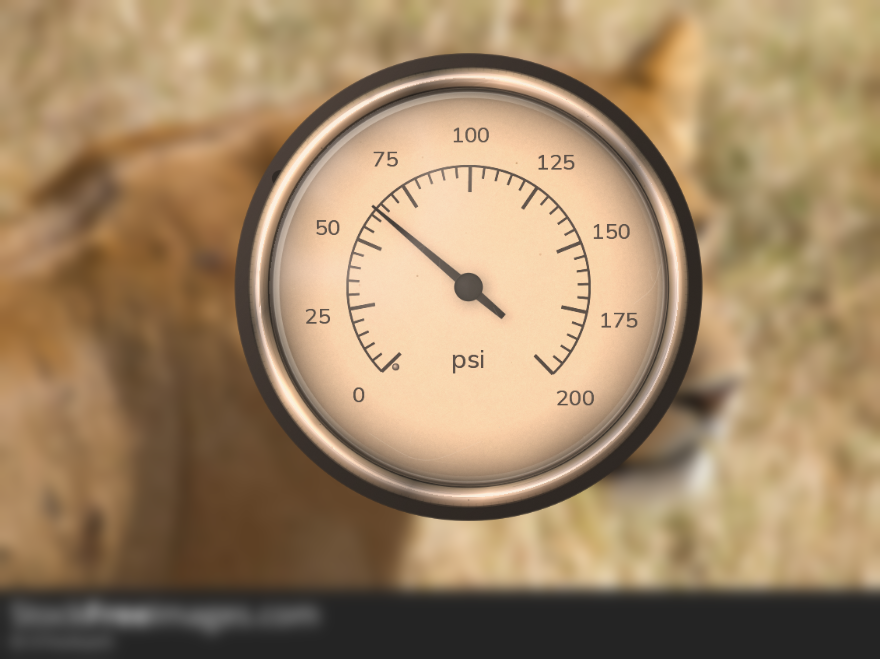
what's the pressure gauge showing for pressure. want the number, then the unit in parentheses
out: 62.5 (psi)
